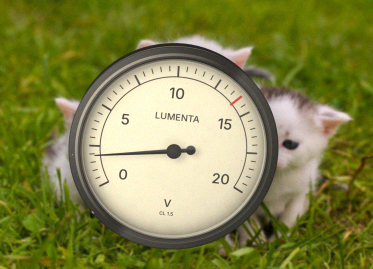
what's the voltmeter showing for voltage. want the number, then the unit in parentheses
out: 2 (V)
